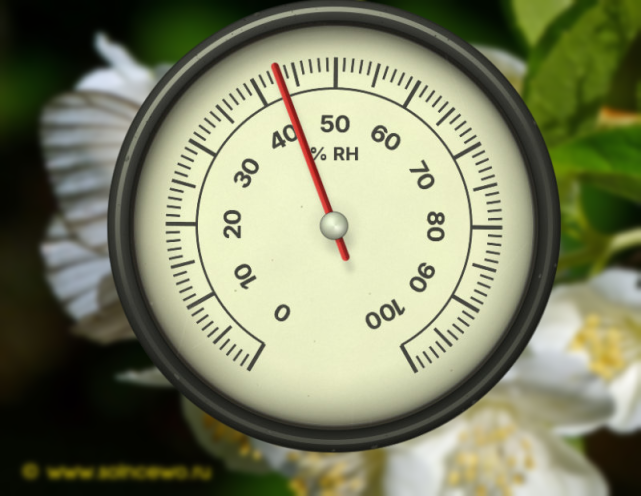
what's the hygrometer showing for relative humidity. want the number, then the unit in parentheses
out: 43 (%)
